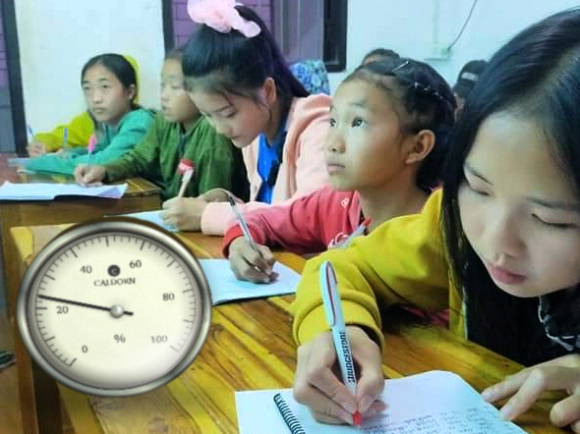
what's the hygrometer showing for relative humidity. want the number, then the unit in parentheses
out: 24 (%)
